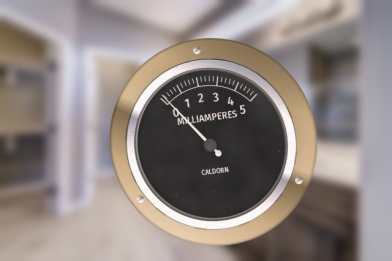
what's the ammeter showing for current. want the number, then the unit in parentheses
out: 0.2 (mA)
